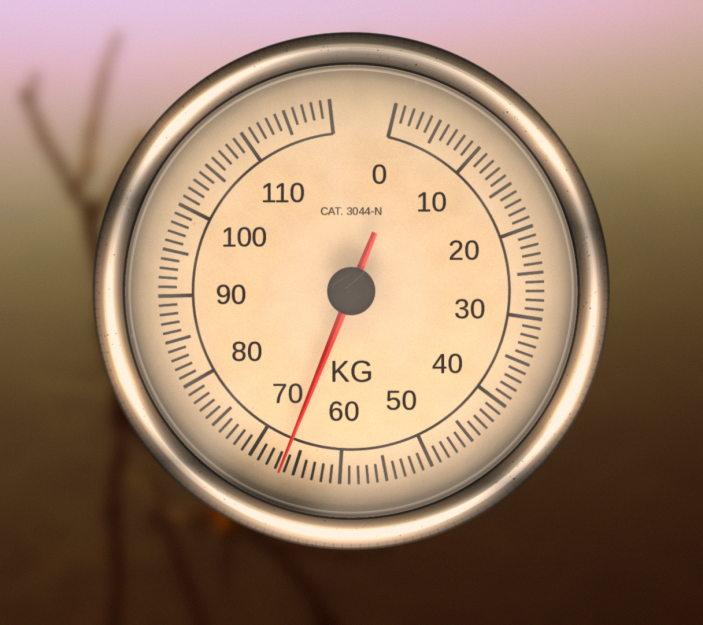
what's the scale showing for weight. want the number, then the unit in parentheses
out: 66.5 (kg)
